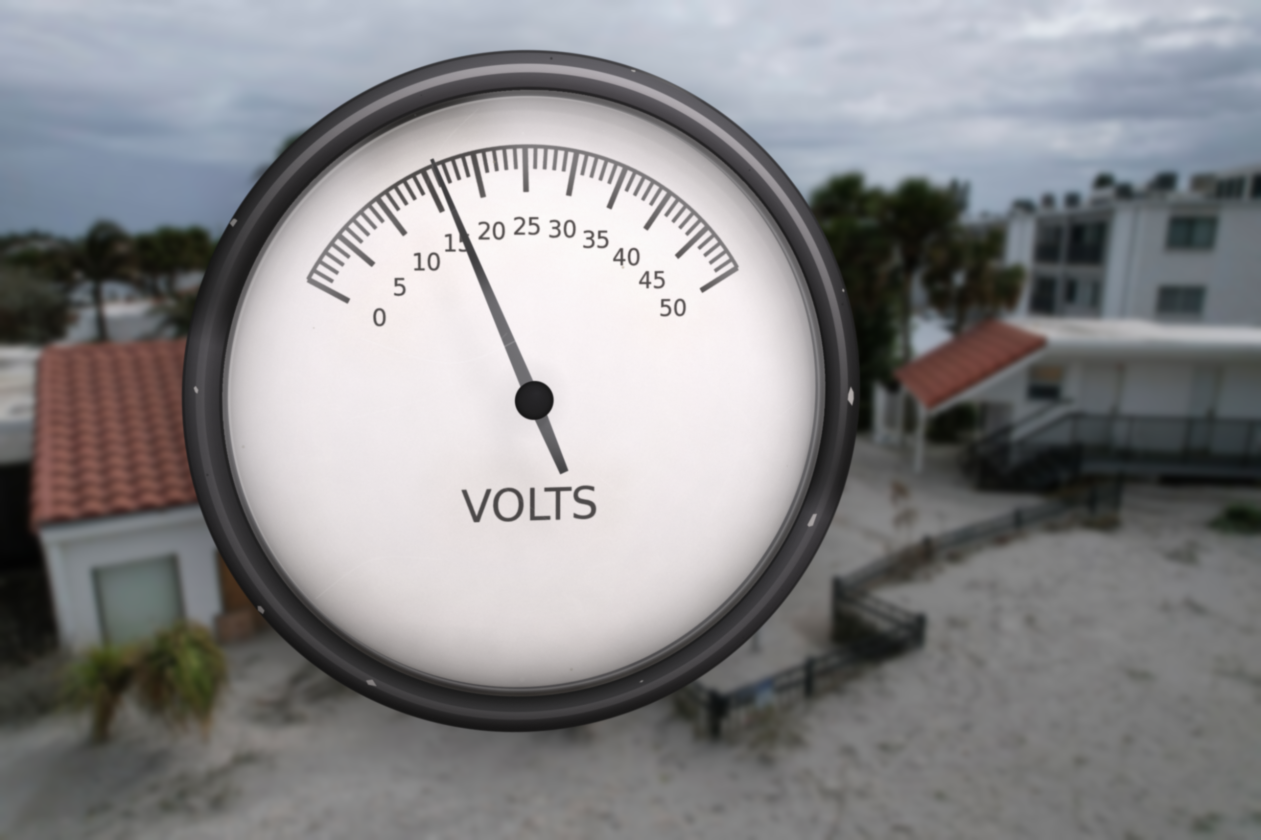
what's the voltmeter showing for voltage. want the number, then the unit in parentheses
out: 16 (V)
